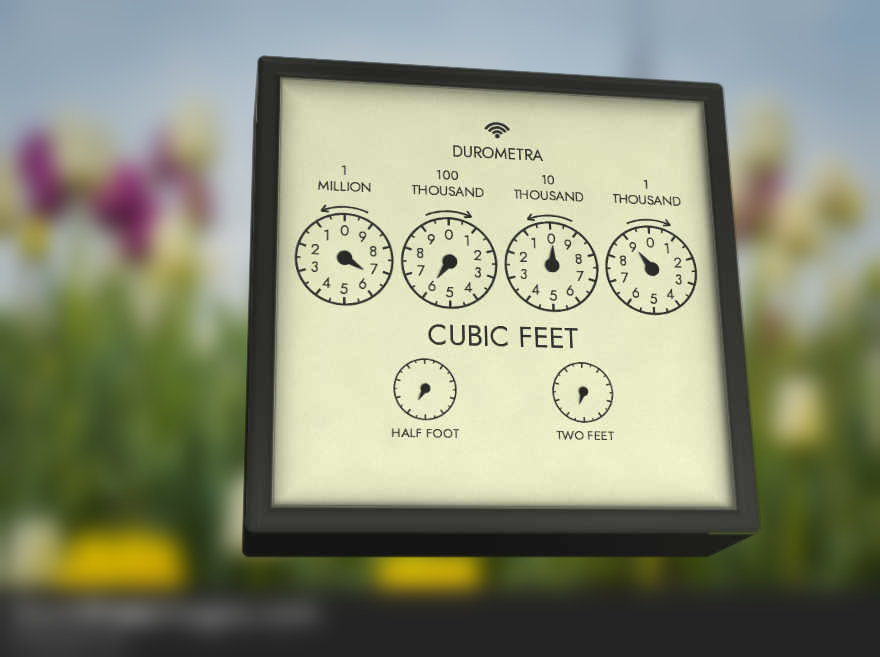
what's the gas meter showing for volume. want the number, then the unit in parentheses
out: 659900 (ft³)
